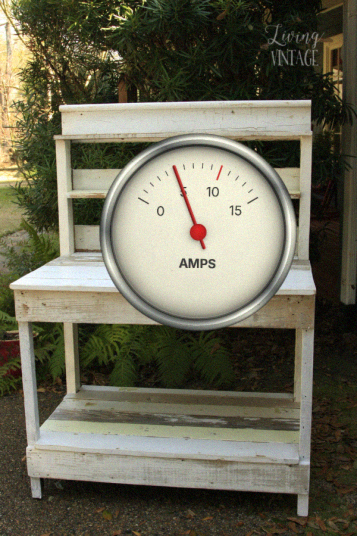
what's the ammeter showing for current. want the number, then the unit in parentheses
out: 5 (A)
